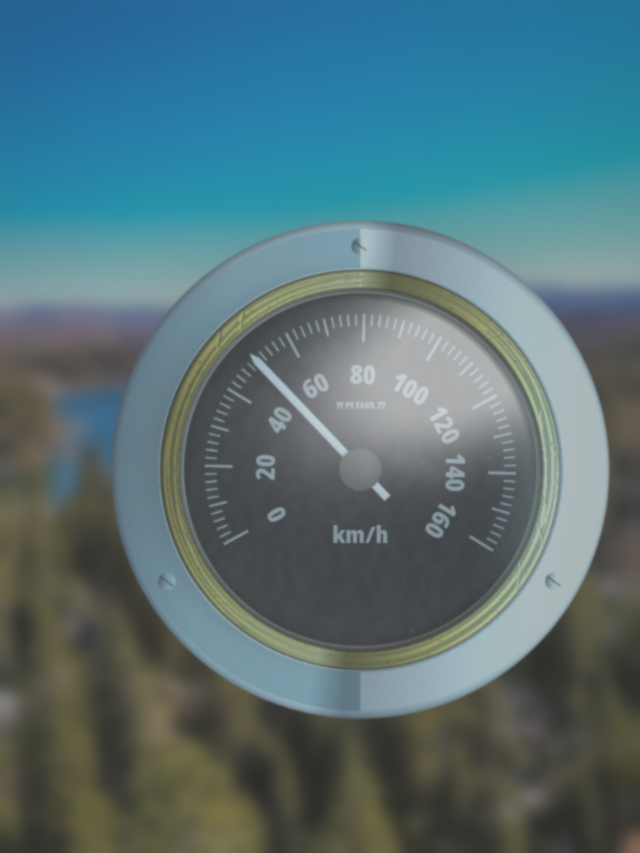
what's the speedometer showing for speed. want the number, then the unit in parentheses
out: 50 (km/h)
